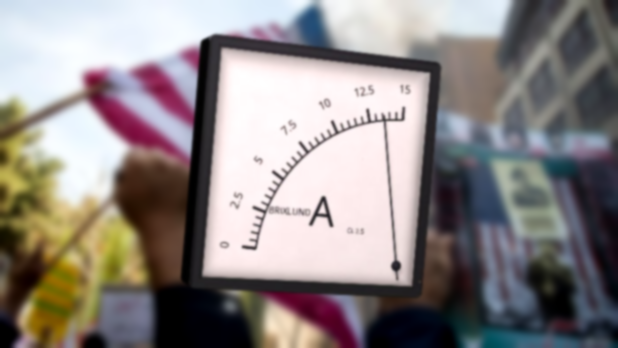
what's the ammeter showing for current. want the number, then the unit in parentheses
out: 13.5 (A)
